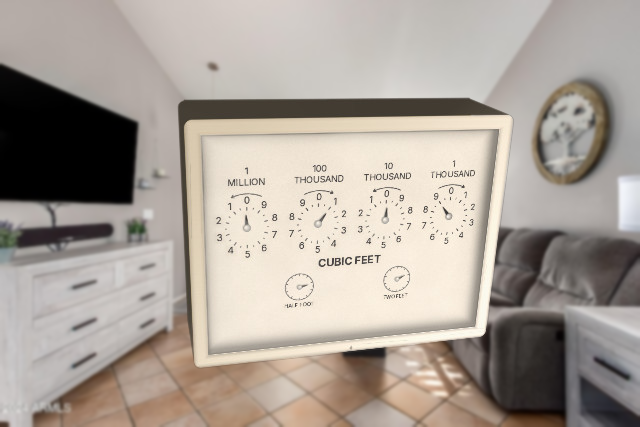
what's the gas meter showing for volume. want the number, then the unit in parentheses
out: 9900 (ft³)
